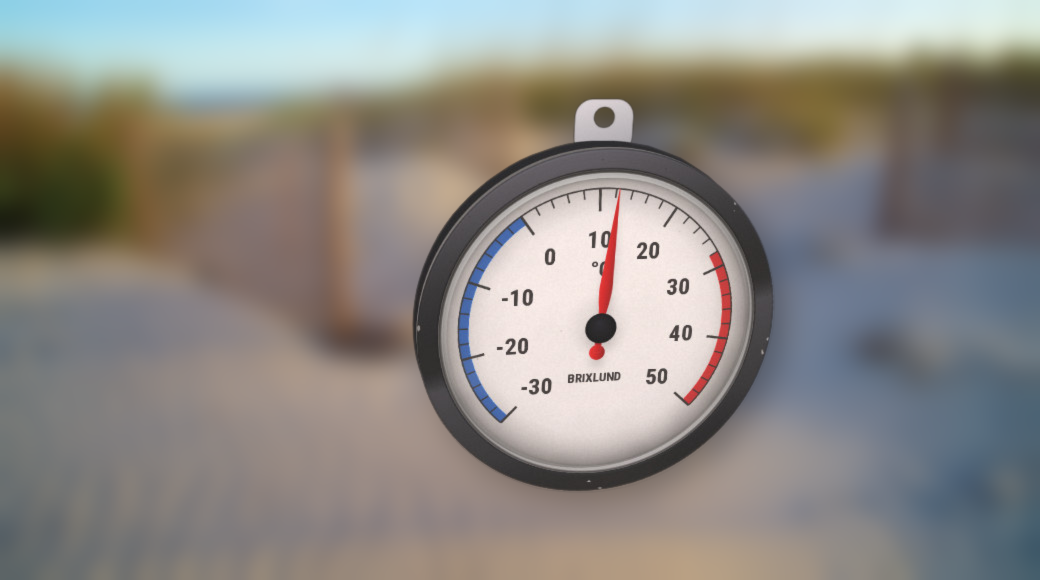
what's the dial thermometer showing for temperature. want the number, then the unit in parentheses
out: 12 (°C)
